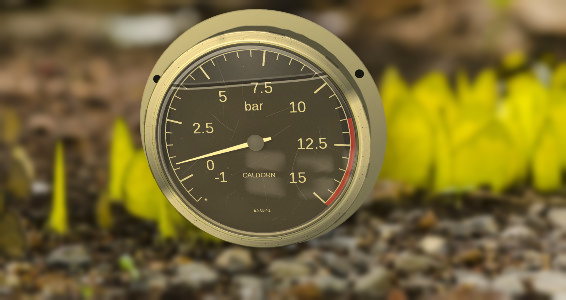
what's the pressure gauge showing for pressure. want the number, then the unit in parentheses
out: 0.75 (bar)
